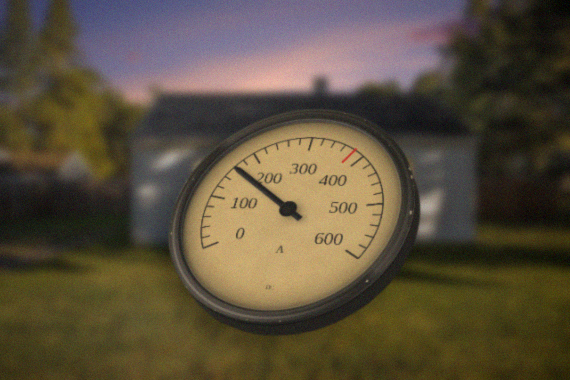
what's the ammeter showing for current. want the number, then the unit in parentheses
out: 160 (A)
